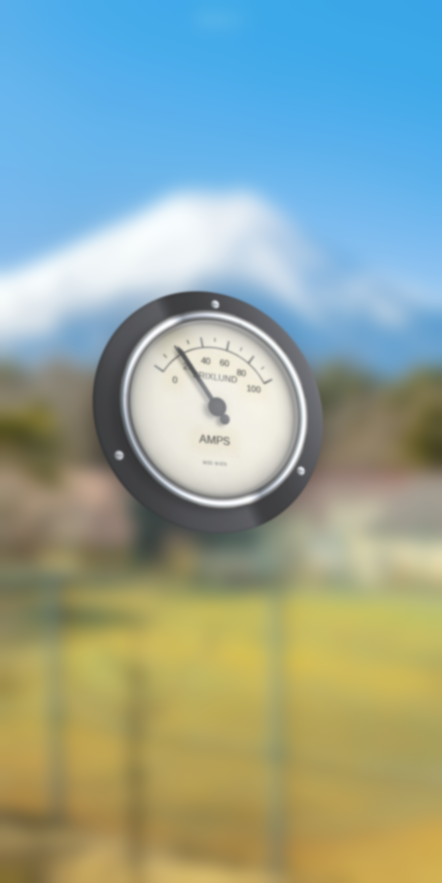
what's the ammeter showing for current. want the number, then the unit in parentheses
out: 20 (A)
